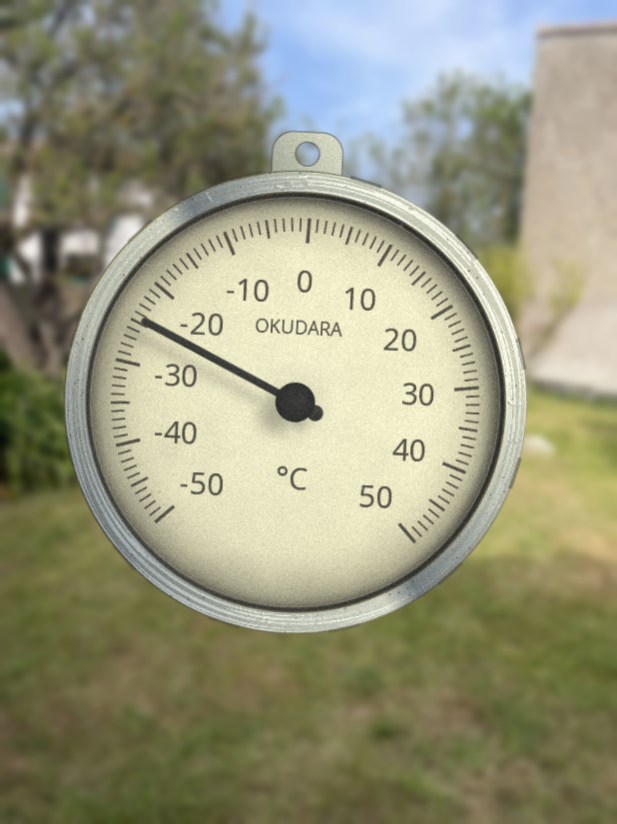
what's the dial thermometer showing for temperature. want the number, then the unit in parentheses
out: -24.5 (°C)
